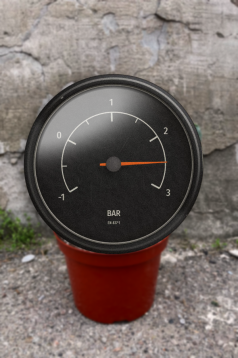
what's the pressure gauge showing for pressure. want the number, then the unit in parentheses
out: 2.5 (bar)
